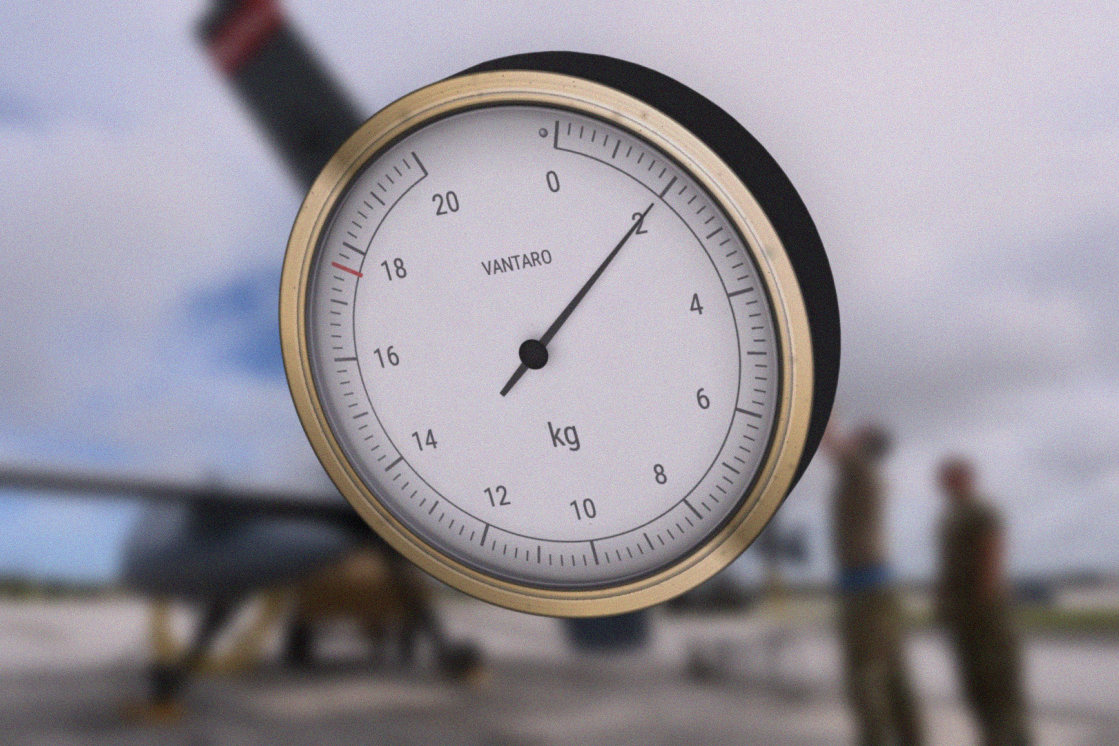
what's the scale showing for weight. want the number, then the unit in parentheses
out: 2 (kg)
